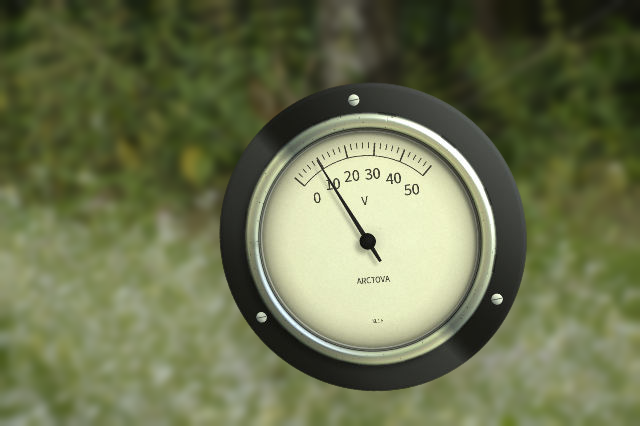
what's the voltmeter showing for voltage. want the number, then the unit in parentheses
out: 10 (V)
